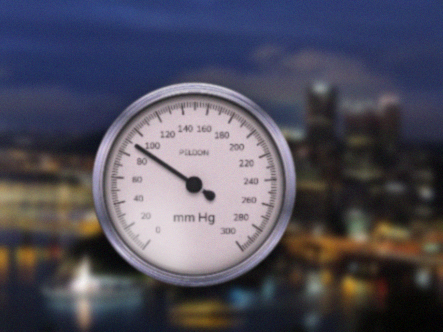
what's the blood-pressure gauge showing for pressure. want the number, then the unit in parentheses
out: 90 (mmHg)
